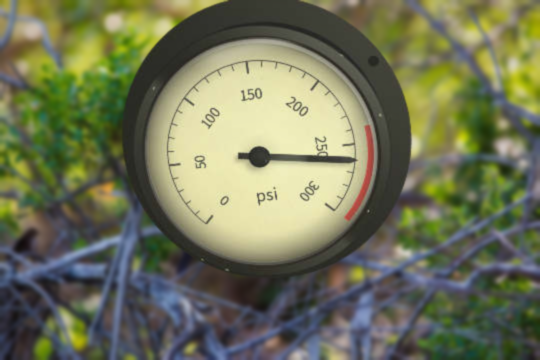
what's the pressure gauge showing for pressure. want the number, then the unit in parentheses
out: 260 (psi)
